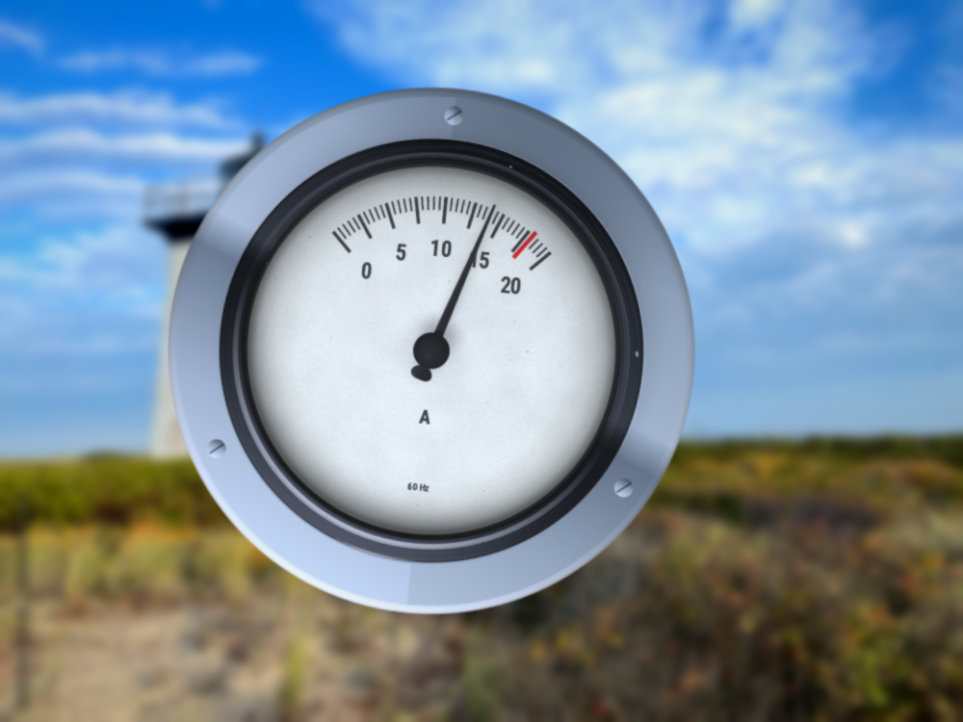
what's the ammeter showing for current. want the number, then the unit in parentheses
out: 14 (A)
